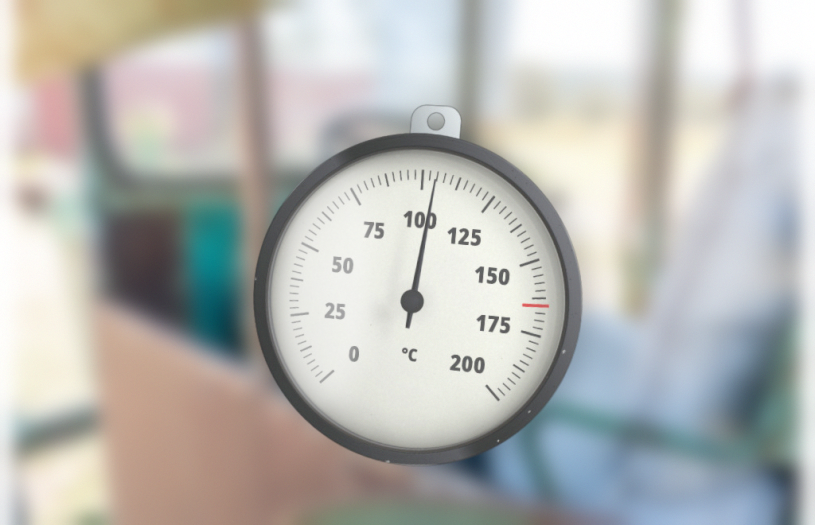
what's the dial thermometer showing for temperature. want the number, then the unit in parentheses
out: 105 (°C)
